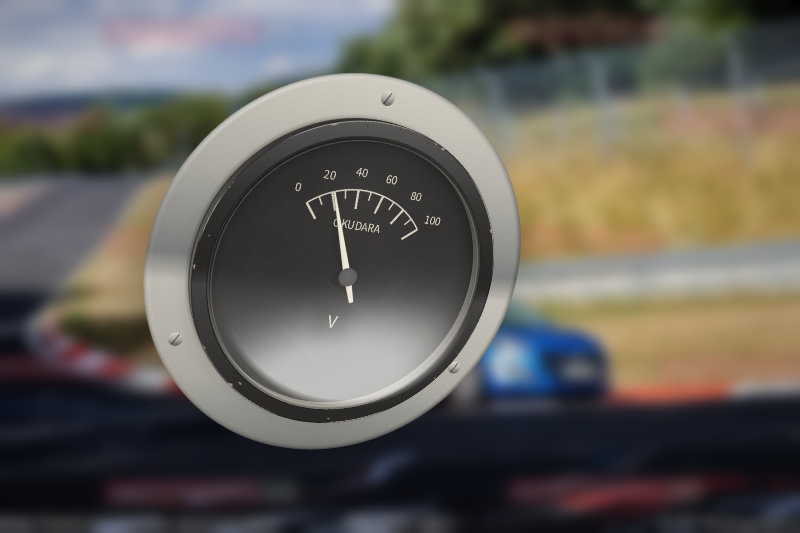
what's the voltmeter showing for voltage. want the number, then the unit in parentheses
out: 20 (V)
